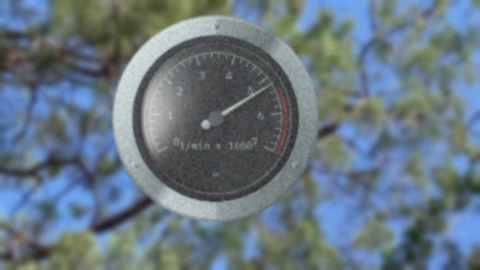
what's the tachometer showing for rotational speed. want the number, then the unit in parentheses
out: 5200 (rpm)
